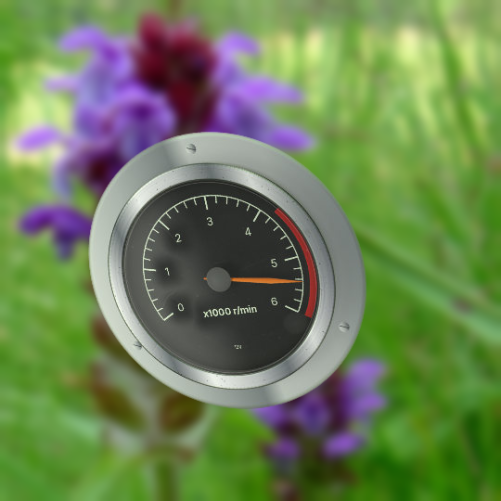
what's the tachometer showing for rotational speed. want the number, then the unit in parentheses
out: 5400 (rpm)
